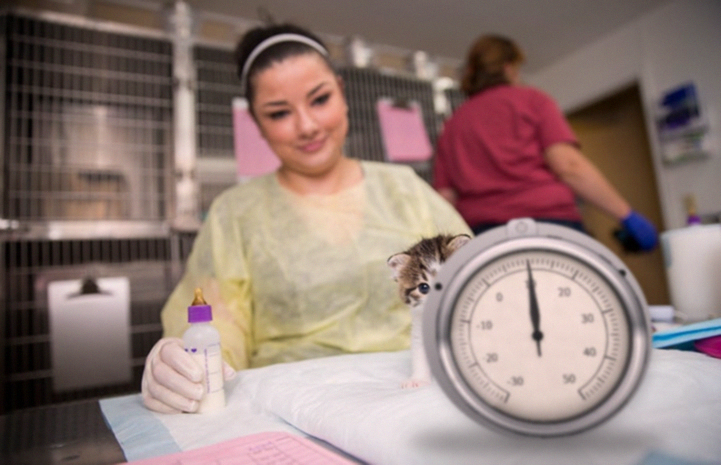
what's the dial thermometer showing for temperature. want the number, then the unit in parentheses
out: 10 (°C)
